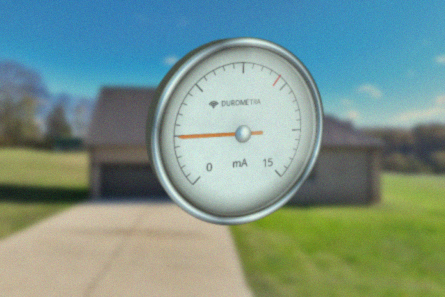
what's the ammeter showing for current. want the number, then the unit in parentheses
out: 2.5 (mA)
